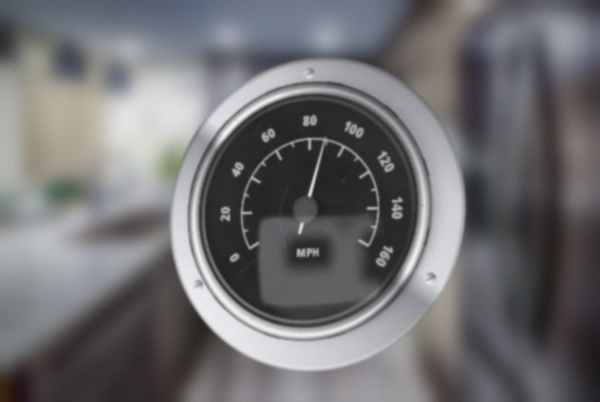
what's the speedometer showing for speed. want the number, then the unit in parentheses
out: 90 (mph)
